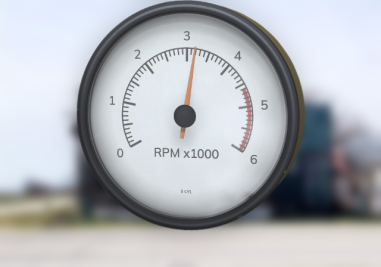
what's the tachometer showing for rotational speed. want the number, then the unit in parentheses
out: 3200 (rpm)
